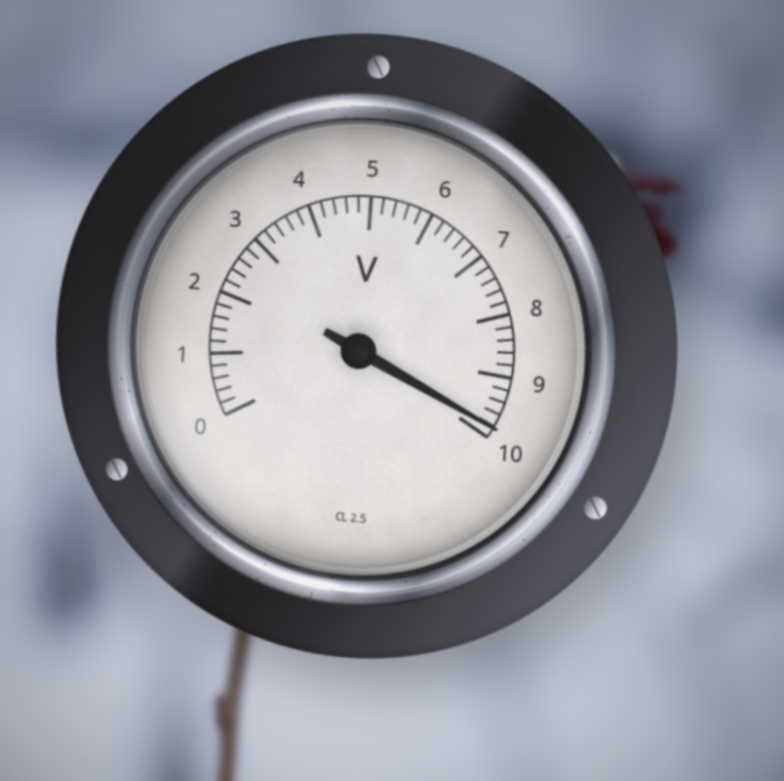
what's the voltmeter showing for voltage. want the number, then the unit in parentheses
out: 9.8 (V)
